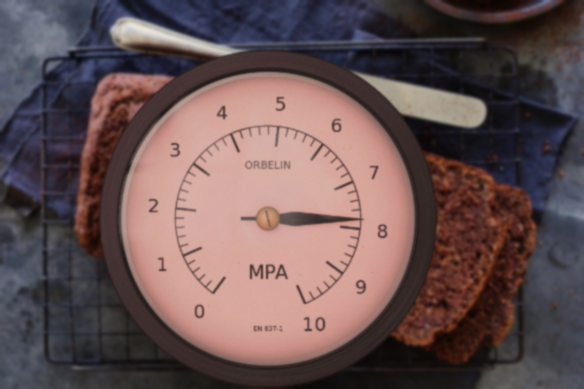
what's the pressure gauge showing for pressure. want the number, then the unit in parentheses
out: 7.8 (MPa)
